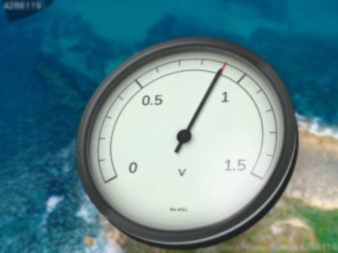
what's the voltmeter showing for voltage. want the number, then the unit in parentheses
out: 0.9 (V)
